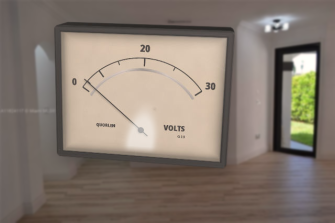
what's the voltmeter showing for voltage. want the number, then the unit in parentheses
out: 5 (V)
